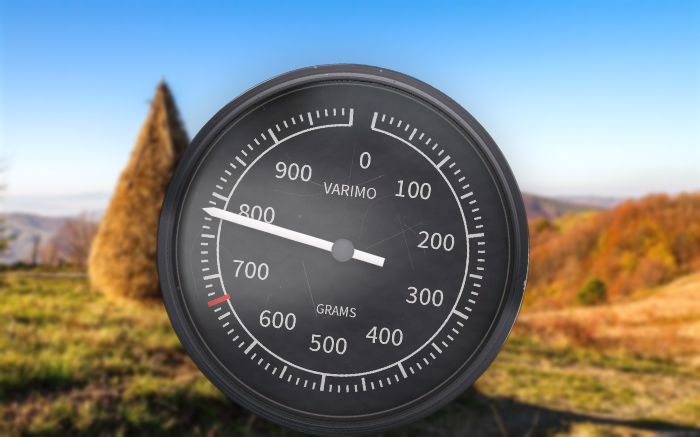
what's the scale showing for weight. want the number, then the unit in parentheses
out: 780 (g)
